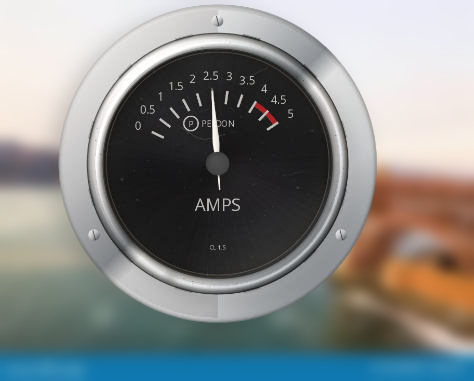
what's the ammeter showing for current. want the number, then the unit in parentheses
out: 2.5 (A)
